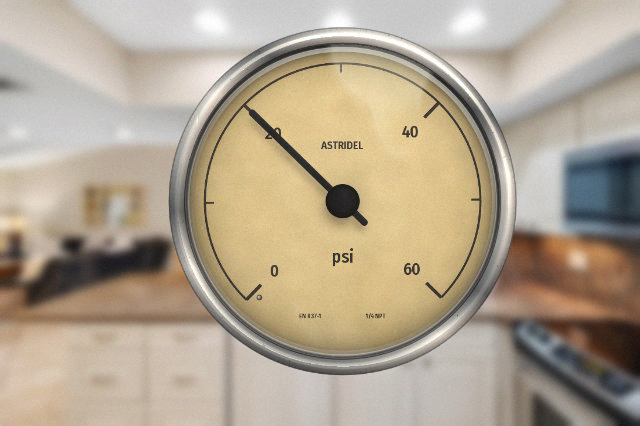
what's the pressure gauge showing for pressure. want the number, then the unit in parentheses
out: 20 (psi)
